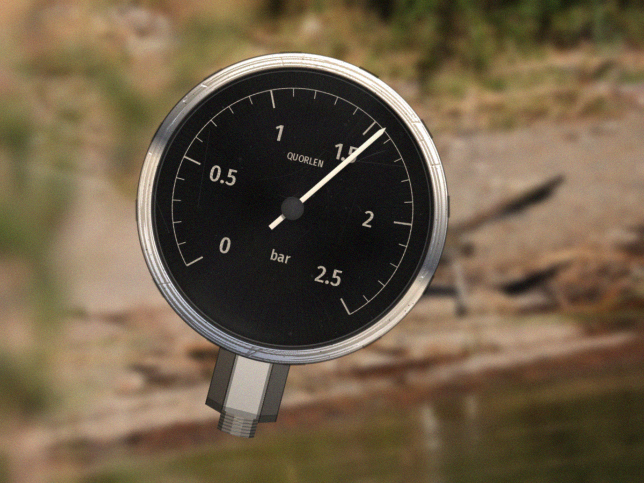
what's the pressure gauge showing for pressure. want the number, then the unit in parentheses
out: 1.55 (bar)
